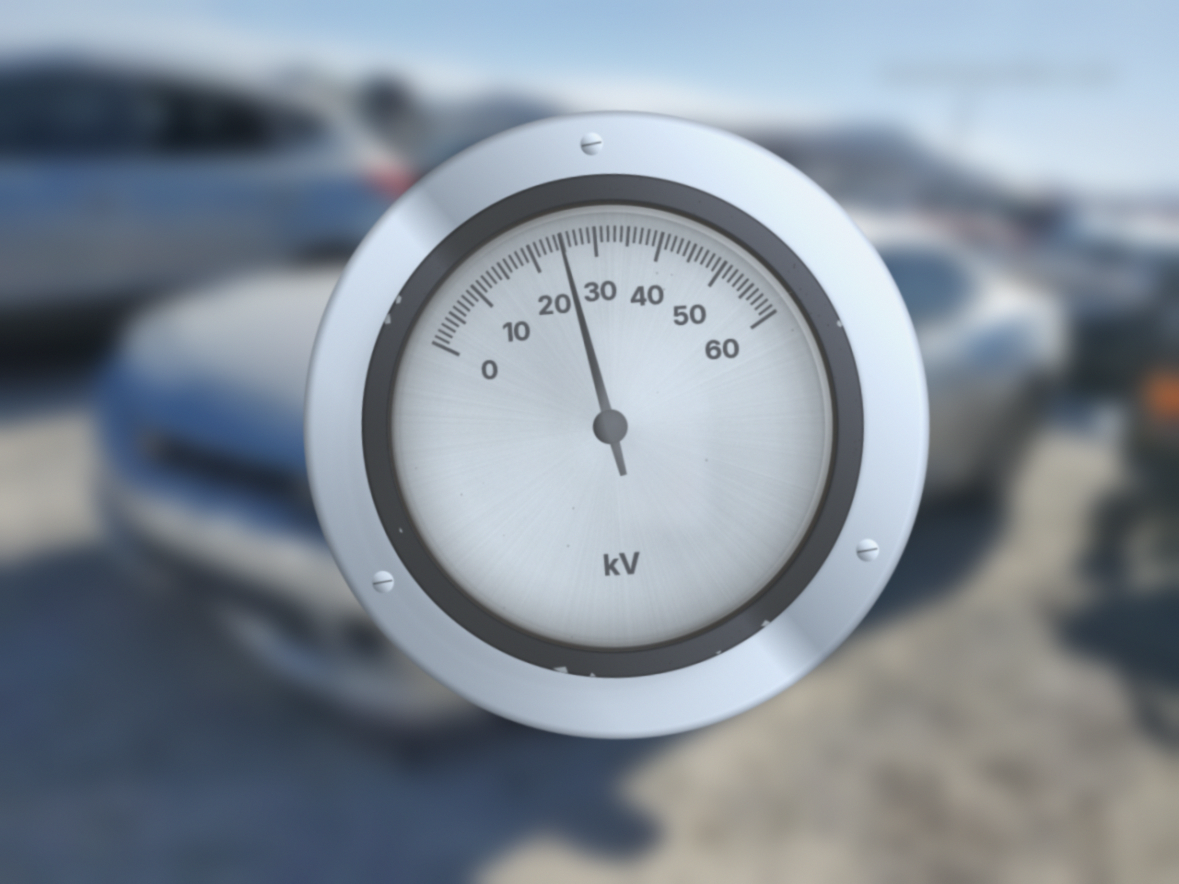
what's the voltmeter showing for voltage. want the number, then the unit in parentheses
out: 25 (kV)
